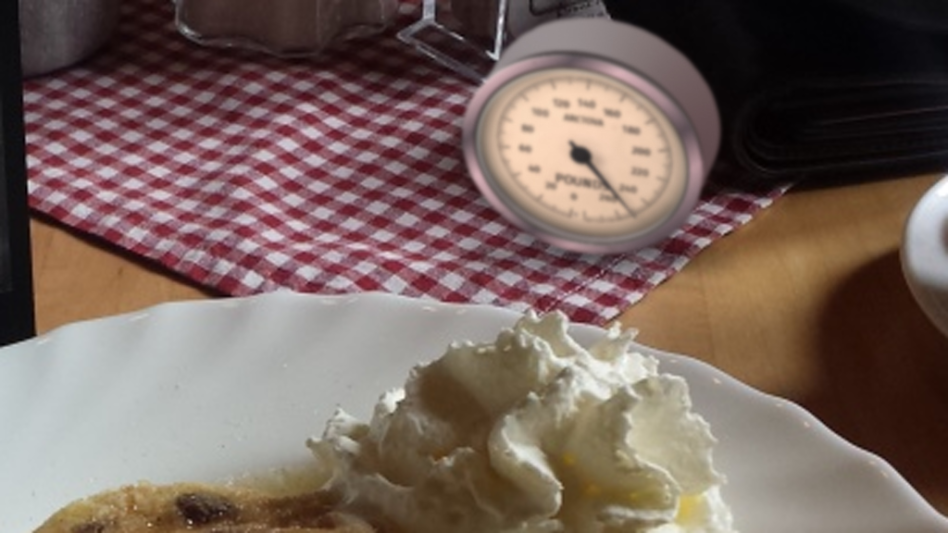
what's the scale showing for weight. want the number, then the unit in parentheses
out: 250 (lb)
